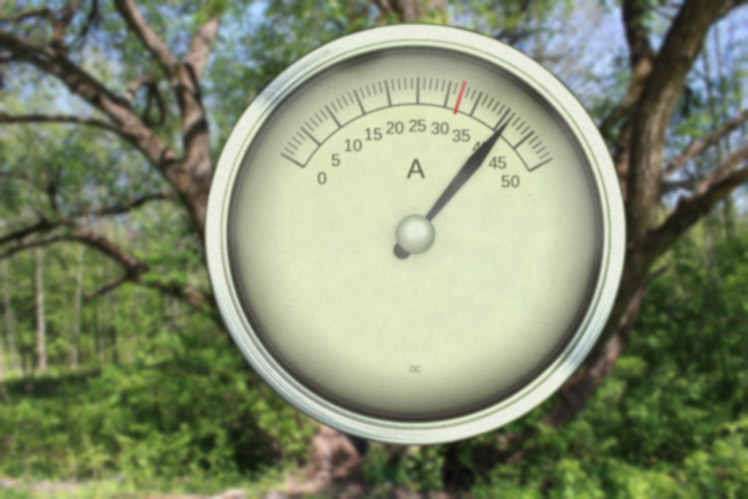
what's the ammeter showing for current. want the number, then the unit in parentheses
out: 41 (A)
